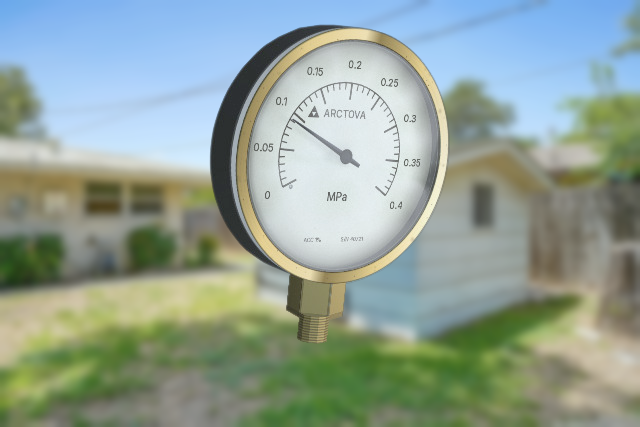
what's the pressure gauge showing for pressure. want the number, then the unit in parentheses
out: 0.09 (MPa)
